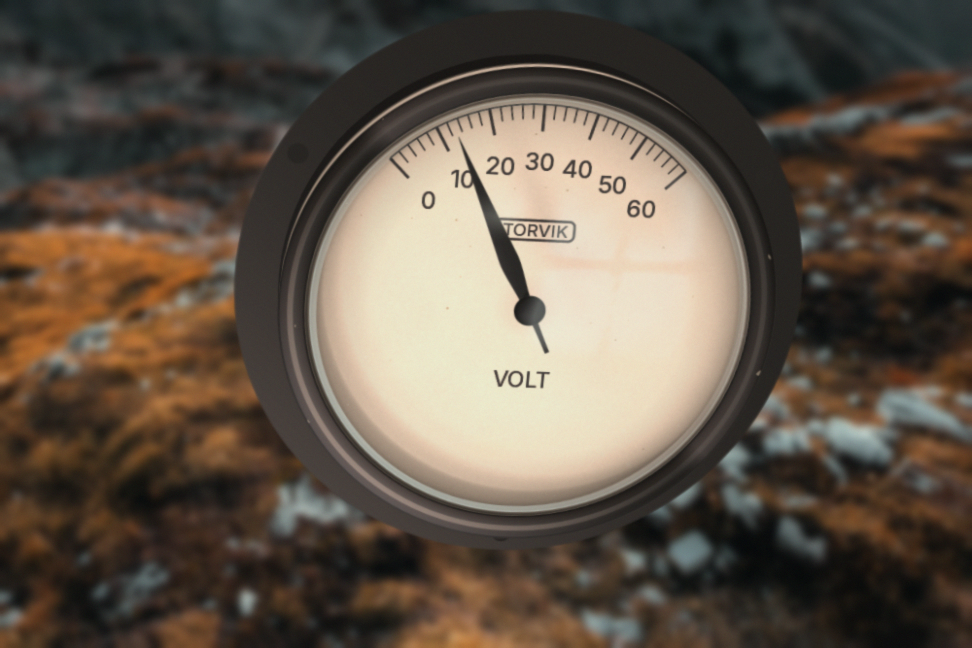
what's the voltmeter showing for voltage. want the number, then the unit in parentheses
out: 13 (V)
